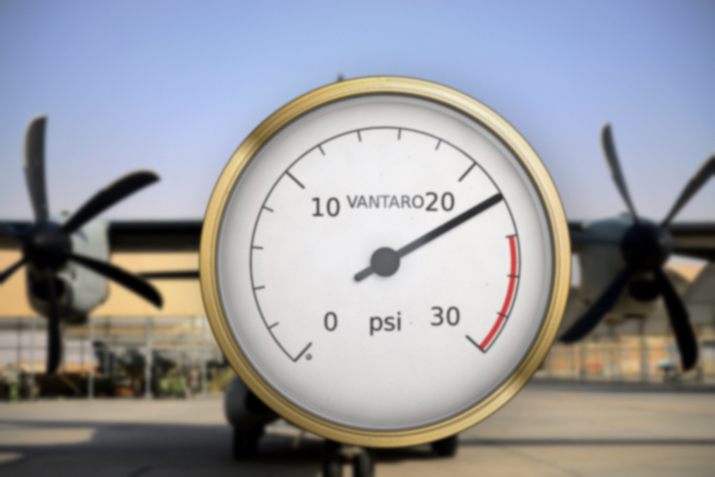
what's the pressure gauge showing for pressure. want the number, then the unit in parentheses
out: 22 (psi)
